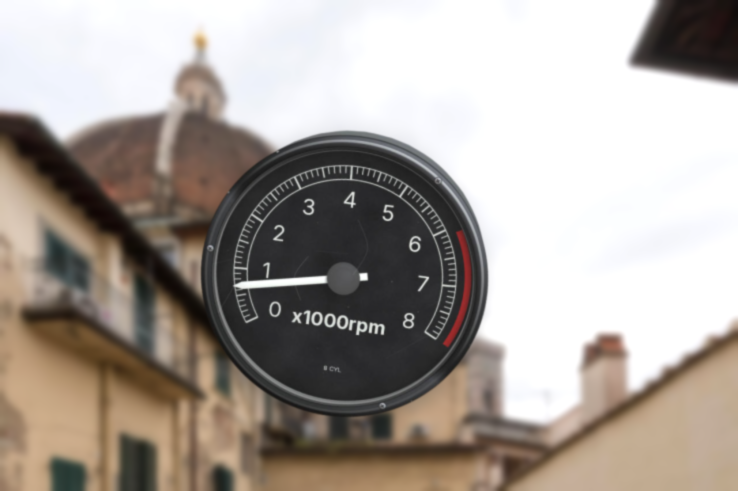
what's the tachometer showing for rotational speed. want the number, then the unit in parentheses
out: 700 (rpm)
